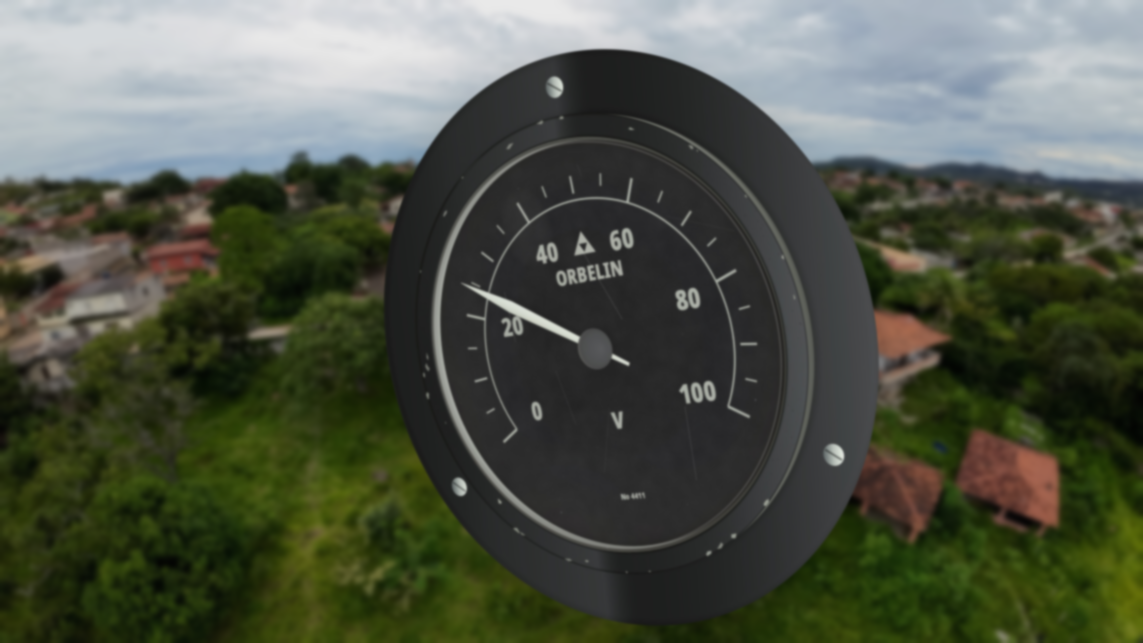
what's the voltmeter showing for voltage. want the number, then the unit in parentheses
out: 25 (V)
